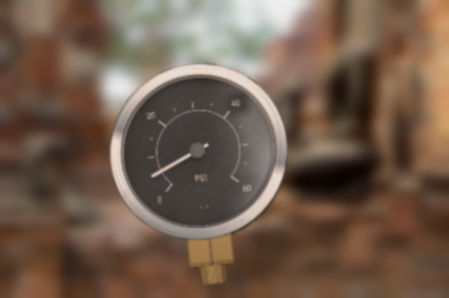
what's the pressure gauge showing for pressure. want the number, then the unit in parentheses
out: 5 (psi)
